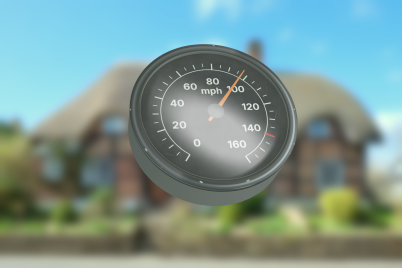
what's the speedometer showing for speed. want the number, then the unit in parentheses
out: 97.5 (mph)
